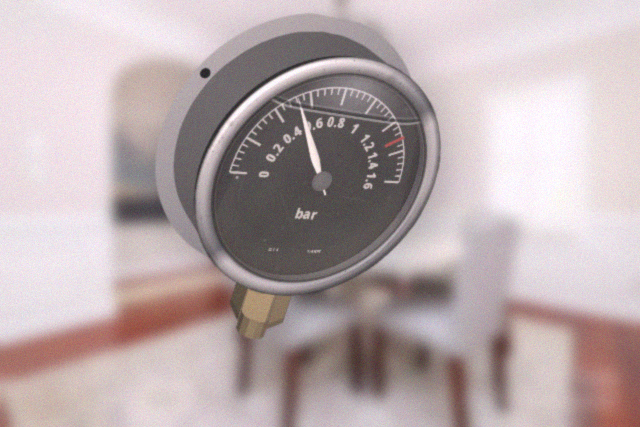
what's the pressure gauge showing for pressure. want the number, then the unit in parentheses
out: 0.52 (bar)
